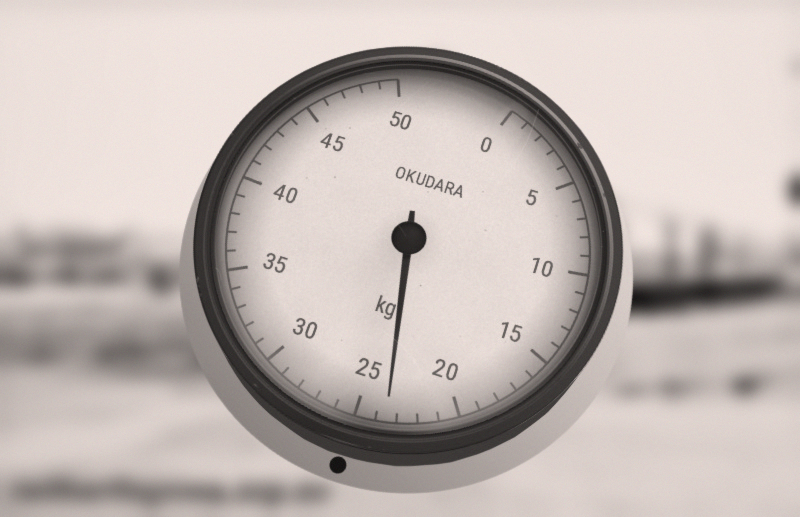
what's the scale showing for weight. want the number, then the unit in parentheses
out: 23.5 (kg)
